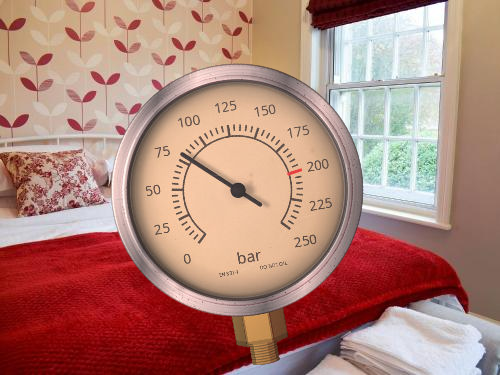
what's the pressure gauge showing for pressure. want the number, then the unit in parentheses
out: 80 (bar)
